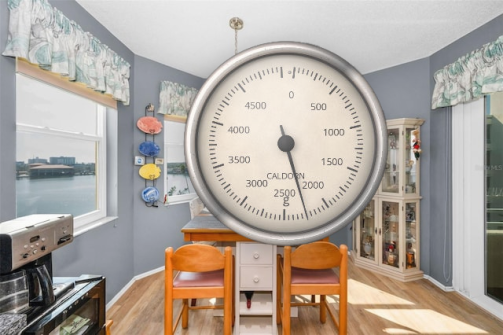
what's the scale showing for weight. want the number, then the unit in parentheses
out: 2250 (g)
